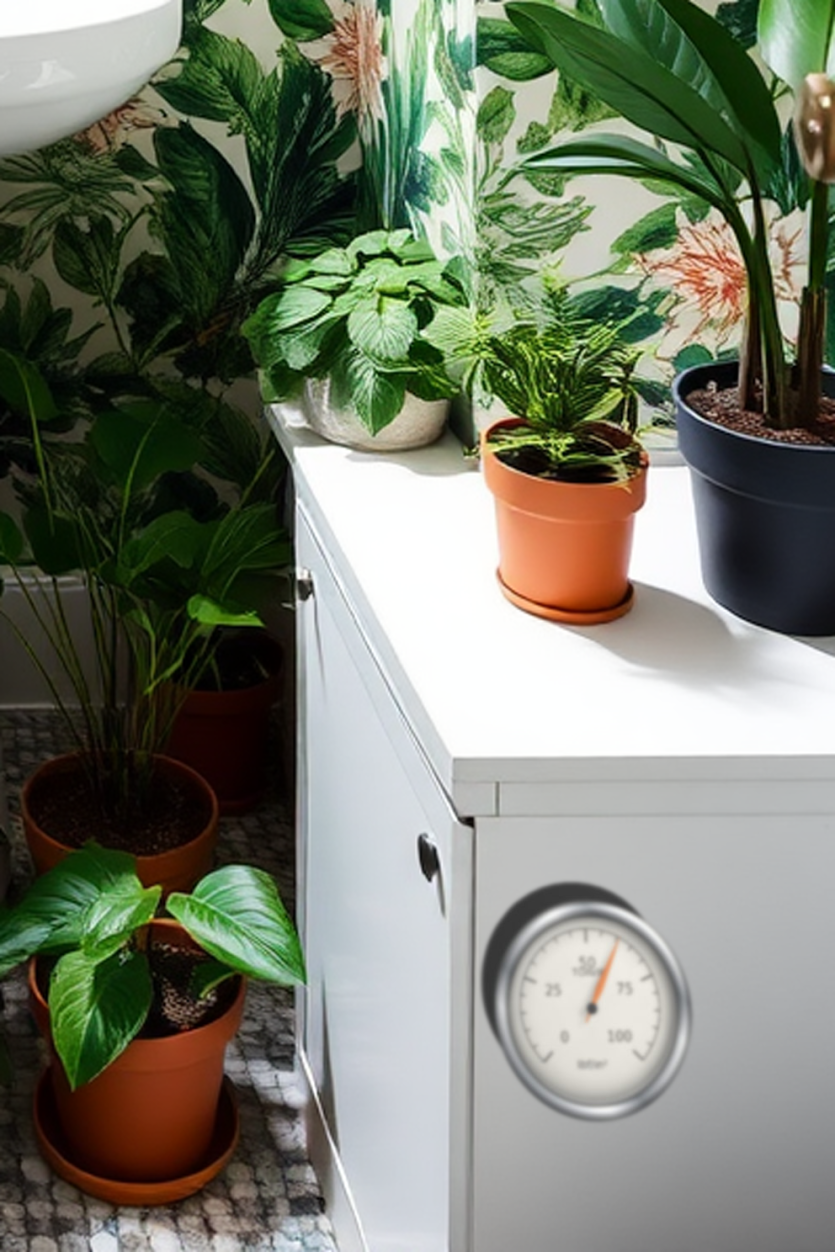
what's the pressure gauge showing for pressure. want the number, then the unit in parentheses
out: 60 (psi)
